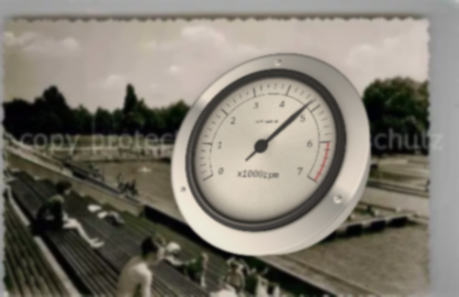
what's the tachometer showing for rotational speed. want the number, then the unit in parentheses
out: 4800 (rpm)
